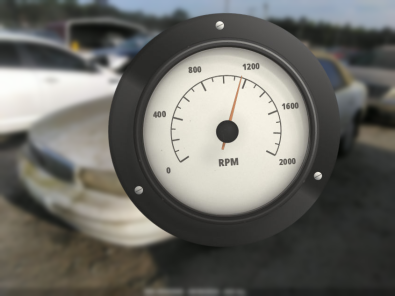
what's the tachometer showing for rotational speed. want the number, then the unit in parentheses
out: 1150 (rpm)
